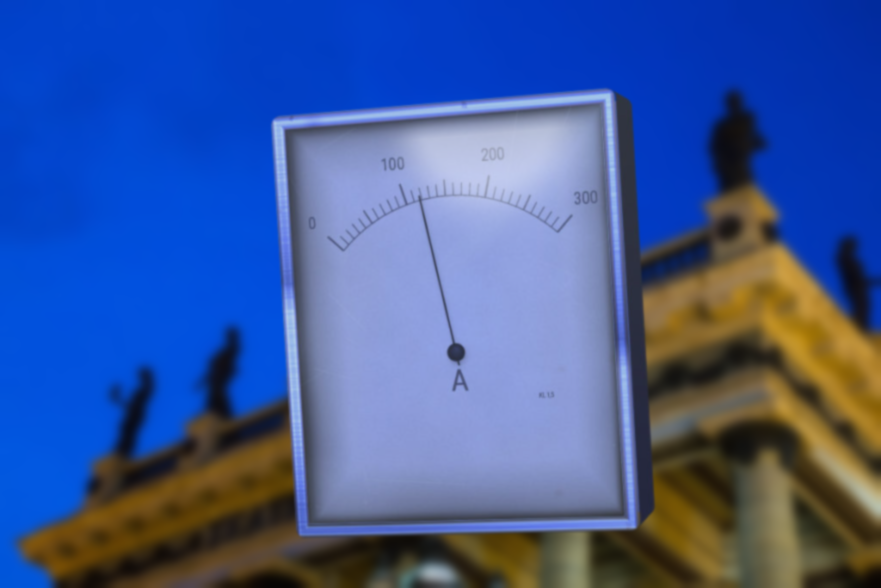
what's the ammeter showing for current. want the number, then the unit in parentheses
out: 120 (A)
